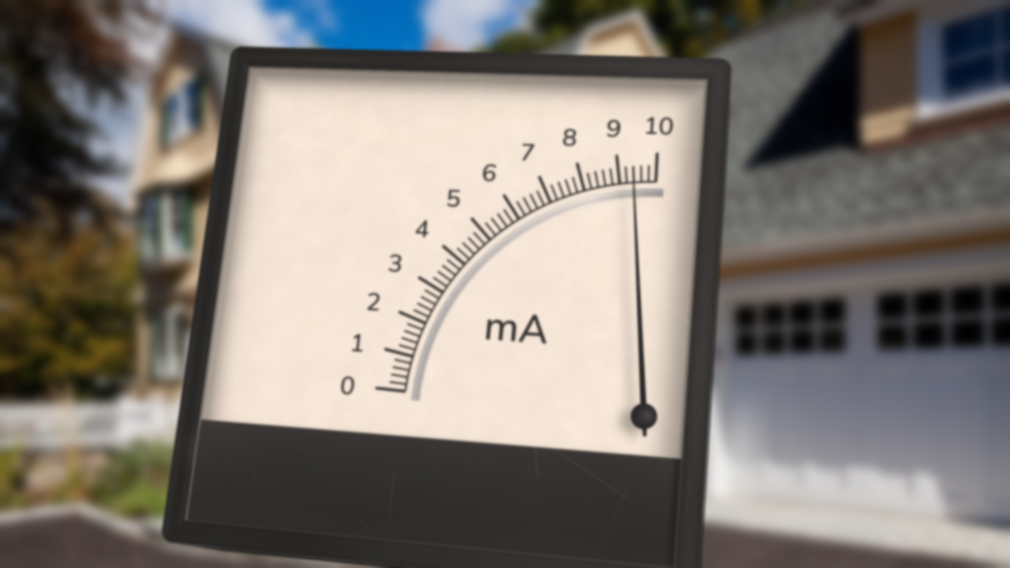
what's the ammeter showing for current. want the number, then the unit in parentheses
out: 9.4 (mA)
